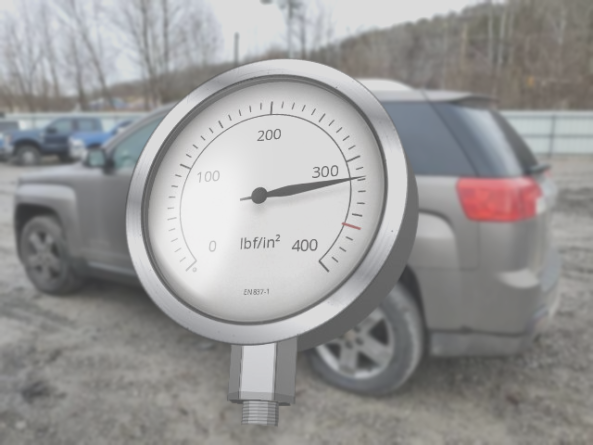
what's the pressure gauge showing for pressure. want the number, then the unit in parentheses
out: 320 (psi)
